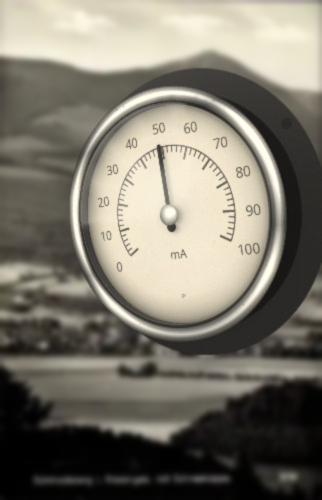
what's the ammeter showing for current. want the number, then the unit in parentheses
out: 50 (mA)
